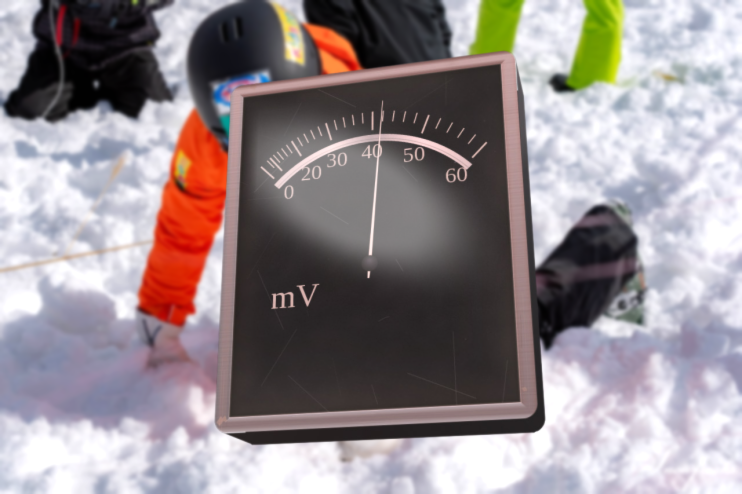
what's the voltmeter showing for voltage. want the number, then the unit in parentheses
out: 42 (mV)
